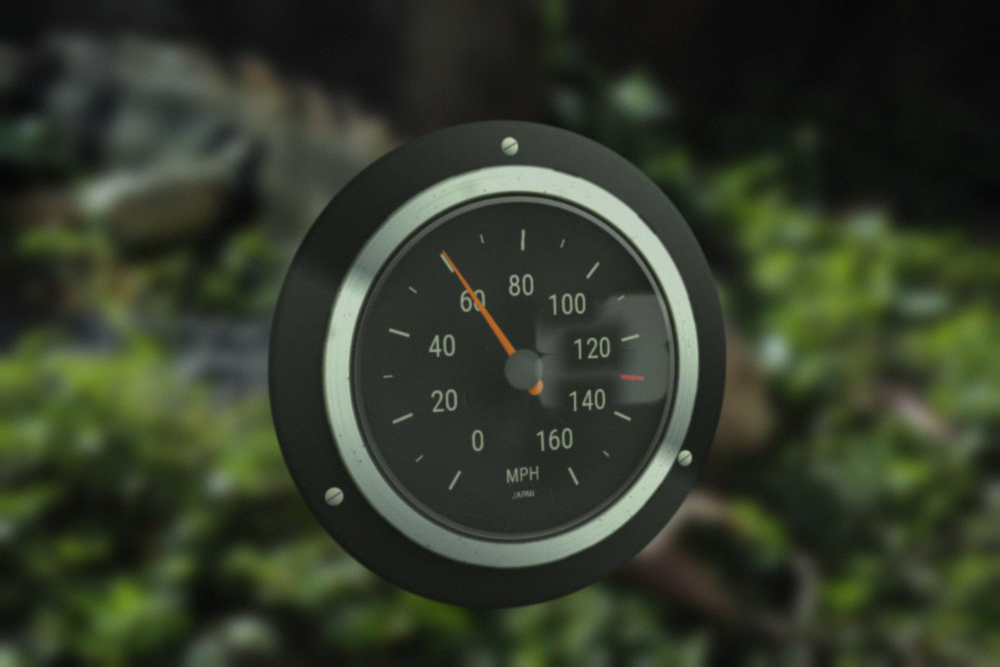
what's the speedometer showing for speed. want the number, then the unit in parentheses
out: 60 (mph)
